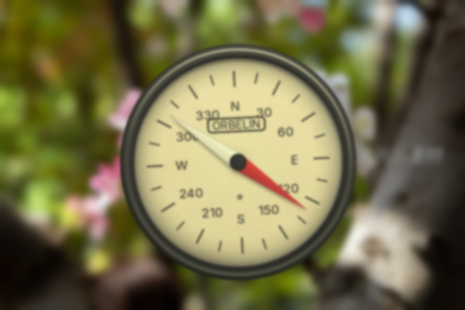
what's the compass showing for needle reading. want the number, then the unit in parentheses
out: 127.5 (°)
